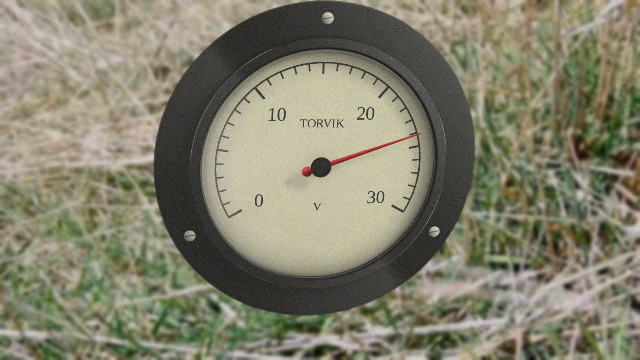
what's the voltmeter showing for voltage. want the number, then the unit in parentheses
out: 24 (V)
